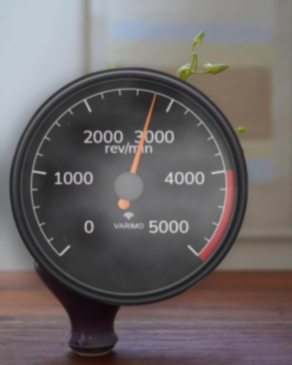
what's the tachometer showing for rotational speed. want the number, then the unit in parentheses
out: 2800 (rpm)
